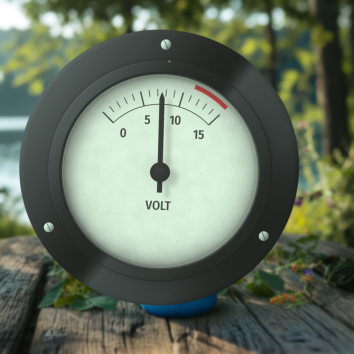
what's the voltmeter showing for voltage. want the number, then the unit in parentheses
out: 7.5 (V)
